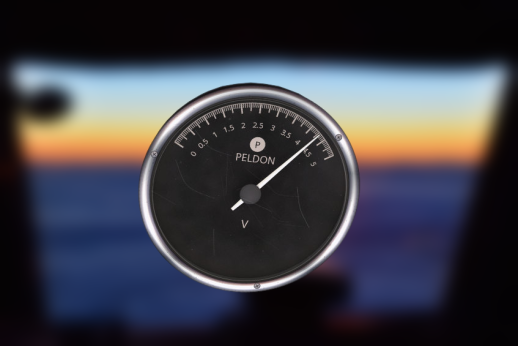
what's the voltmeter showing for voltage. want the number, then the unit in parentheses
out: 4.25 (V)
